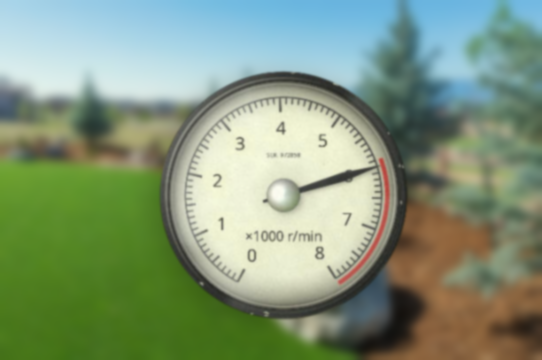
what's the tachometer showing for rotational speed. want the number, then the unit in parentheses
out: 6000 (rpm)
